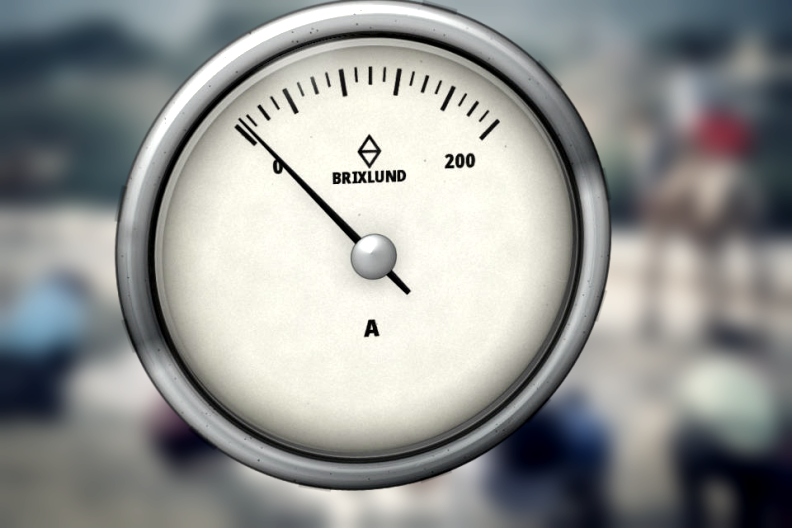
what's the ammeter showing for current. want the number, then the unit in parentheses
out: 5 (A)
